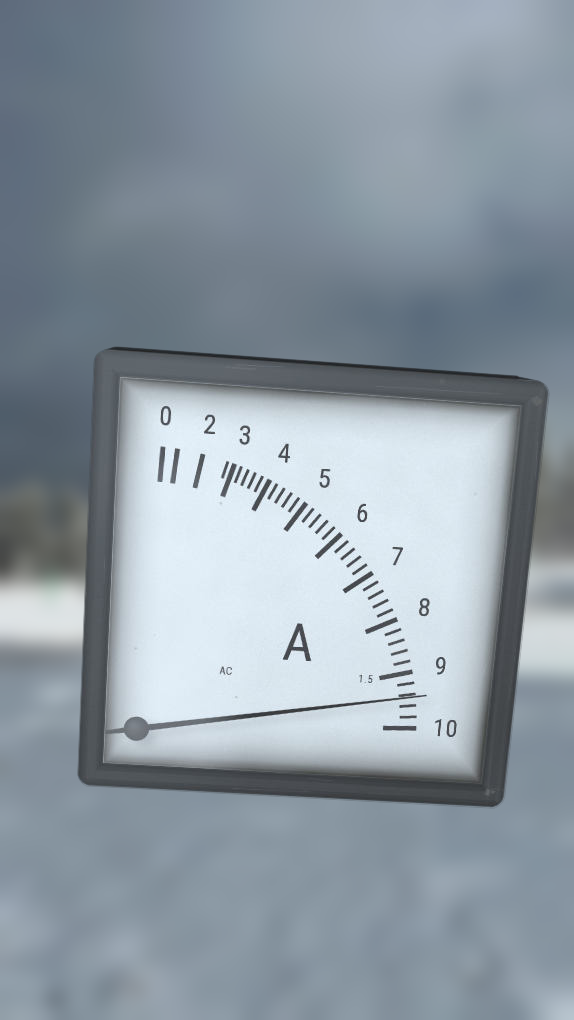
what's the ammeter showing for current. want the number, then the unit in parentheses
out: 9.4 (A)
